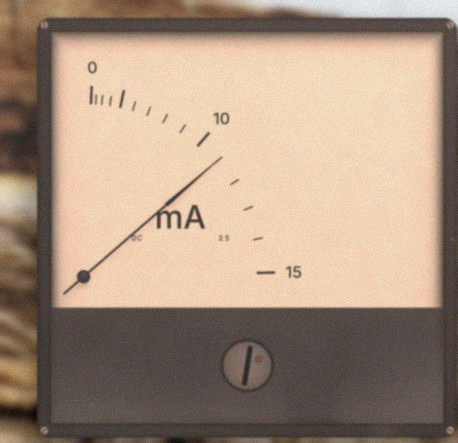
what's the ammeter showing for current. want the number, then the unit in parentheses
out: 11 (mA)
